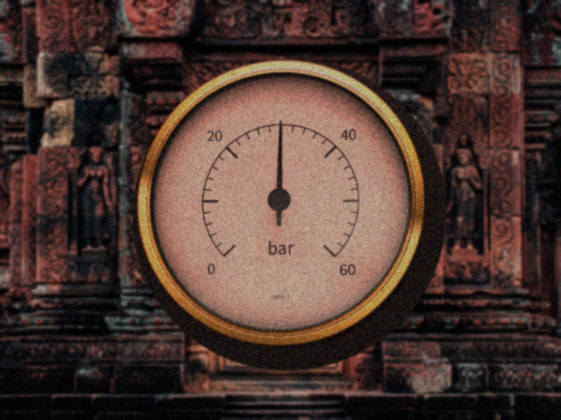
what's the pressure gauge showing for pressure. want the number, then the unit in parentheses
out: 30 (bar)
